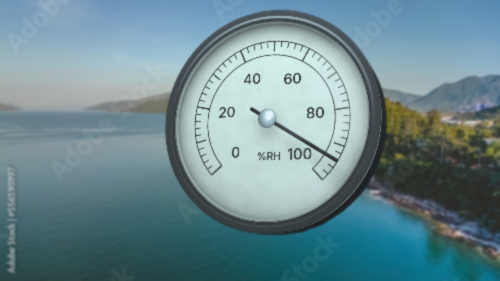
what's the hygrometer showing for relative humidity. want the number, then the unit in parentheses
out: 94 (%)
